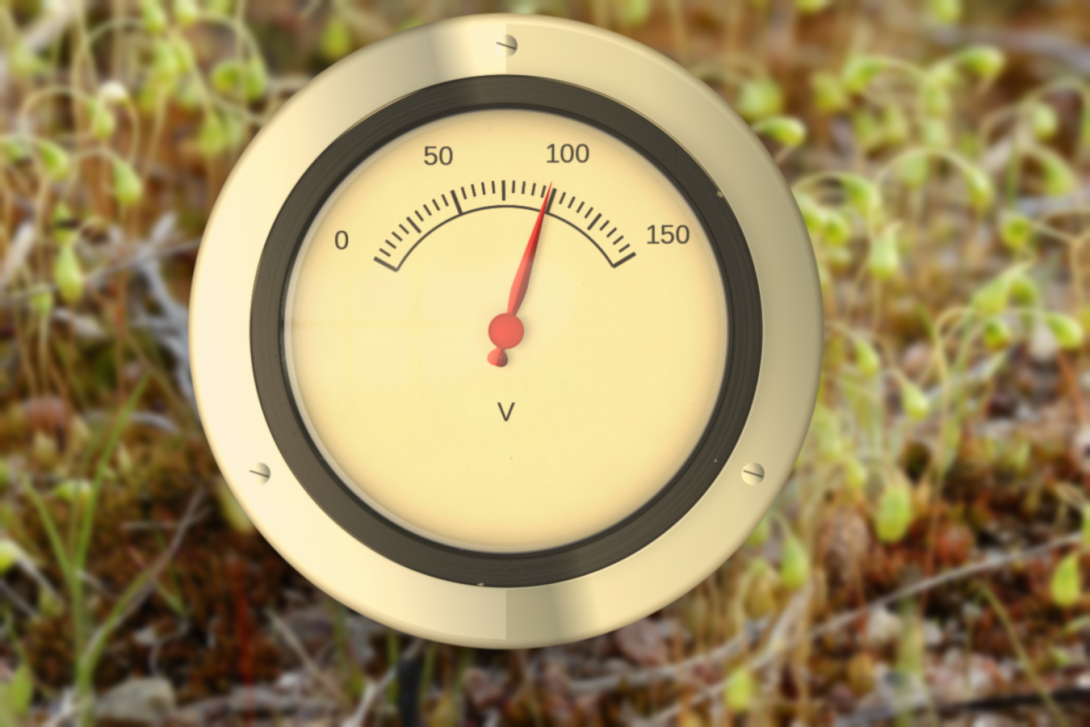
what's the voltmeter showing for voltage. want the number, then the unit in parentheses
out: 97.5 (V)
